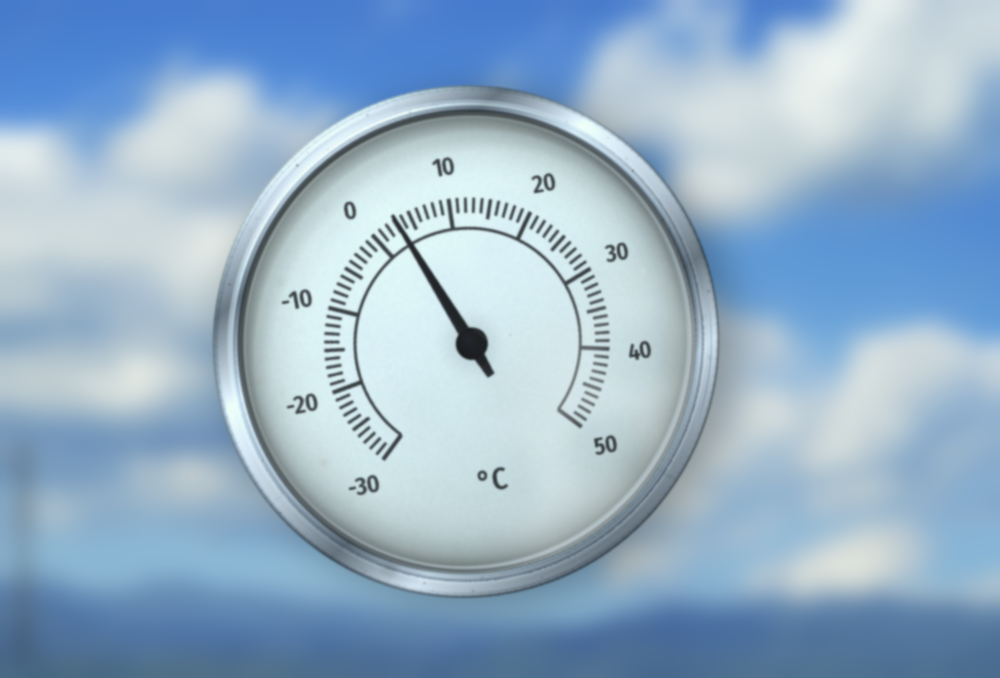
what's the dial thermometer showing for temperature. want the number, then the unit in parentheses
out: 3 (°C)
